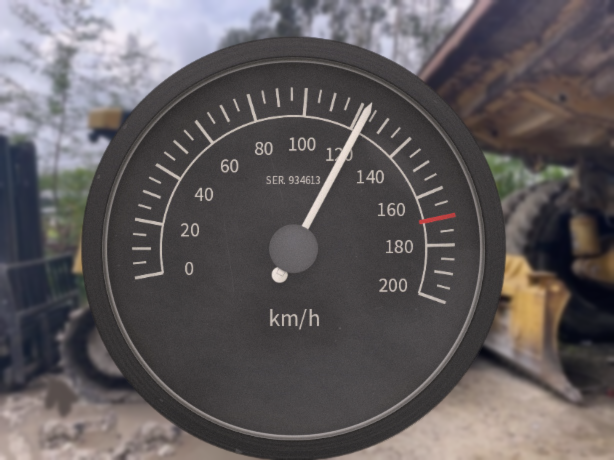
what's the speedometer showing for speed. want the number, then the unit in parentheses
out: 122.5 (km/h)
